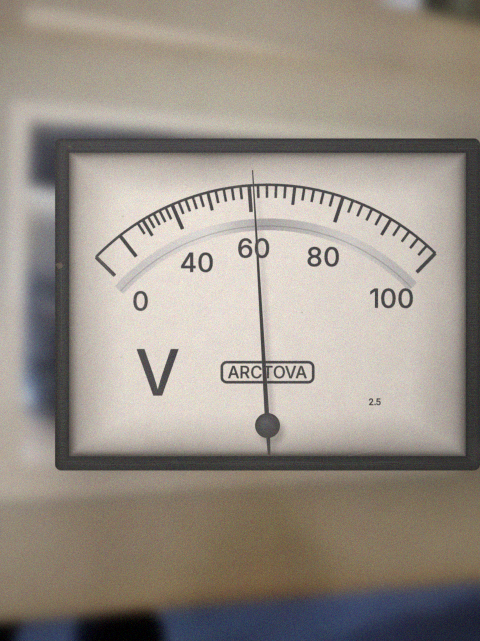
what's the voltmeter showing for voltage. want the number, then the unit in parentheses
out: 61 (V)
